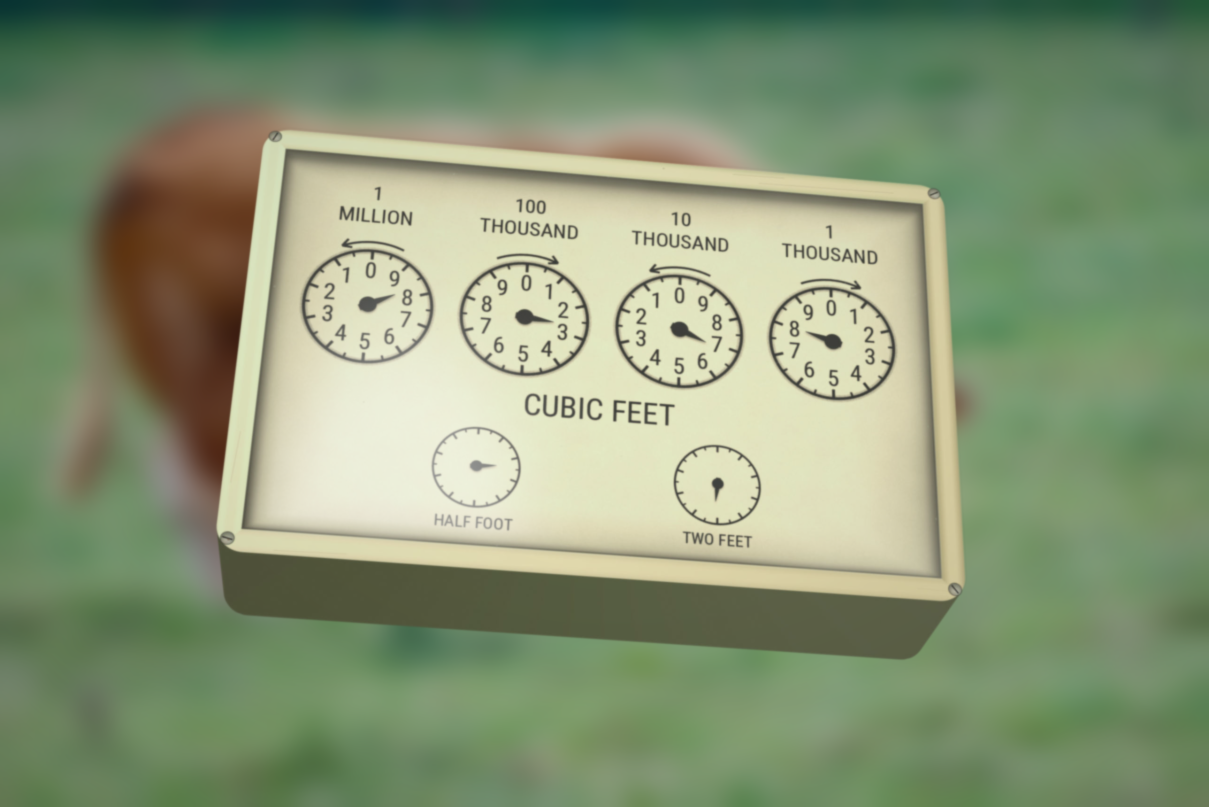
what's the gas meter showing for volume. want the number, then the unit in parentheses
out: 826800 (ft³)
